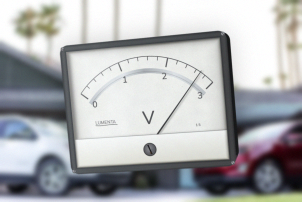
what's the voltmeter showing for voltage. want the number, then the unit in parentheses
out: 2.7 (V)
